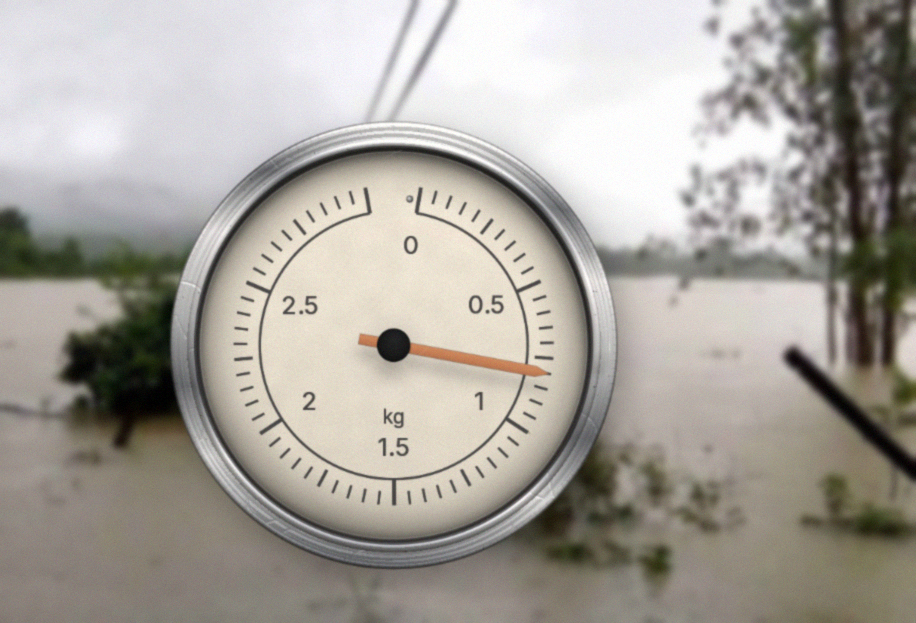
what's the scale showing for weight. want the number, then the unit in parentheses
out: 0.8 (kg)
